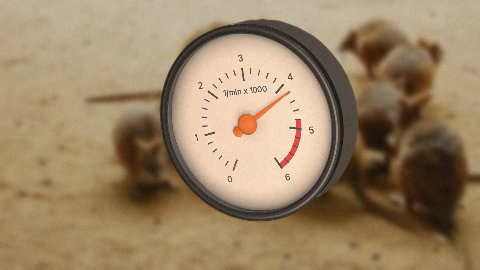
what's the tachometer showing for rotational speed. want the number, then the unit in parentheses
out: 4200 (rpm)
